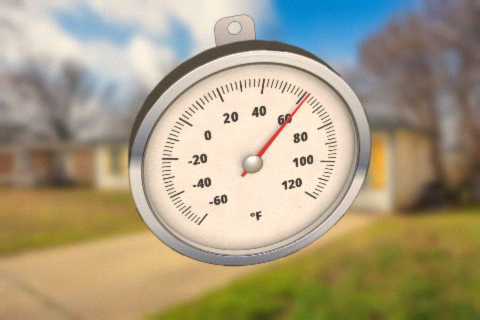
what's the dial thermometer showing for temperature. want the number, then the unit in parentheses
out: 60 (°F)
